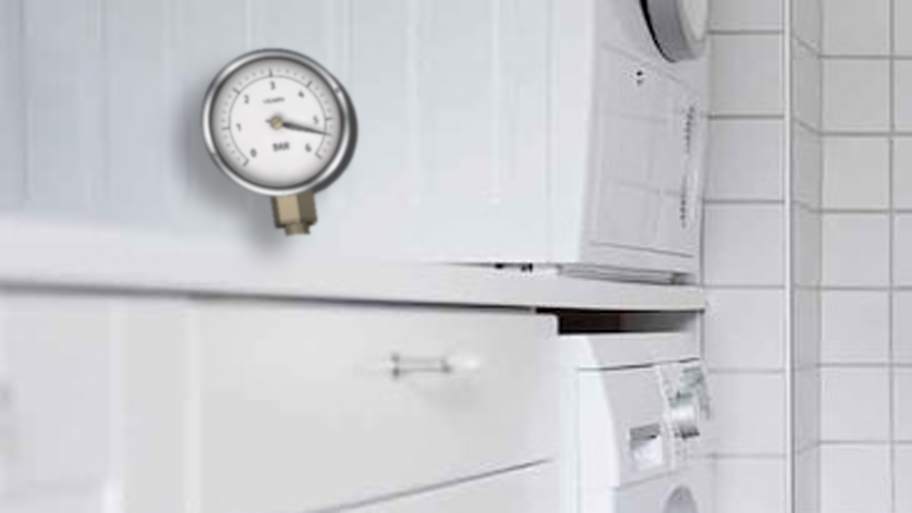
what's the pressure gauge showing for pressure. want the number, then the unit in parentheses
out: 5.4 (bar)
